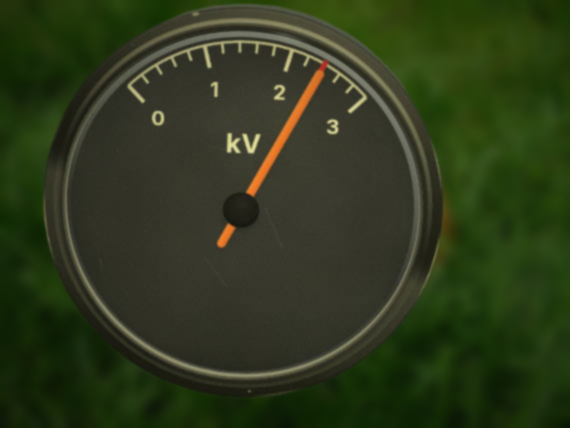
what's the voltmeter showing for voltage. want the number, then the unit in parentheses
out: 2.4 (kV)
